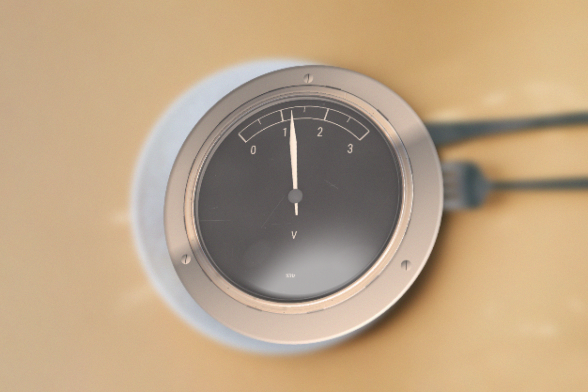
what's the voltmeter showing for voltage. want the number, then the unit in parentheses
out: 1.25 (V)
